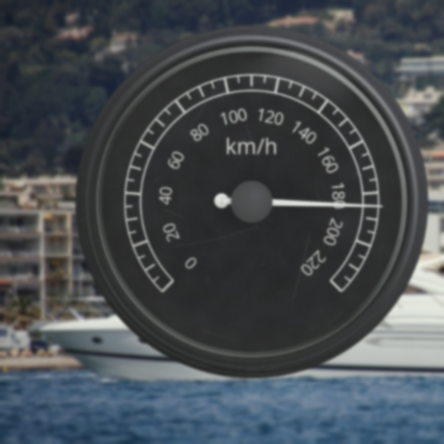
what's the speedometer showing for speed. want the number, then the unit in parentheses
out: 185 (km/h)
